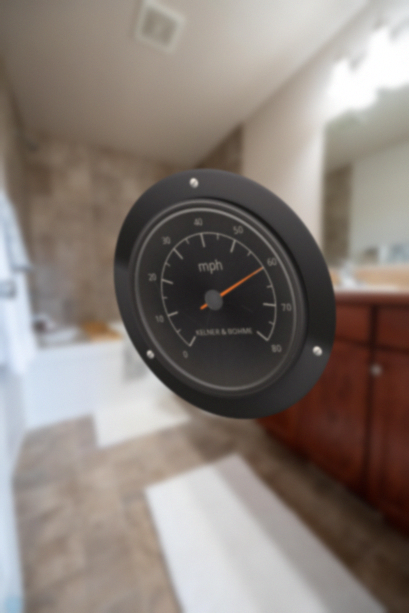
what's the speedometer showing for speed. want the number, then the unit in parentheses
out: 60 (mph)
